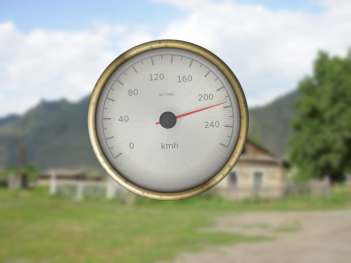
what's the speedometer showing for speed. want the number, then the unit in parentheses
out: 215 (km/h)
